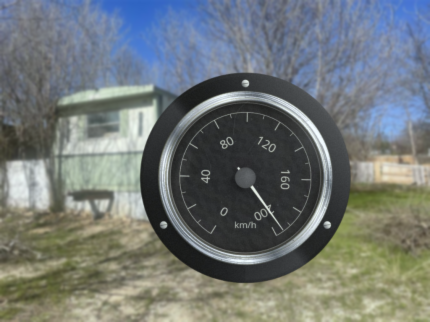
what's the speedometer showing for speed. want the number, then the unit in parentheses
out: 195 (km/h)
